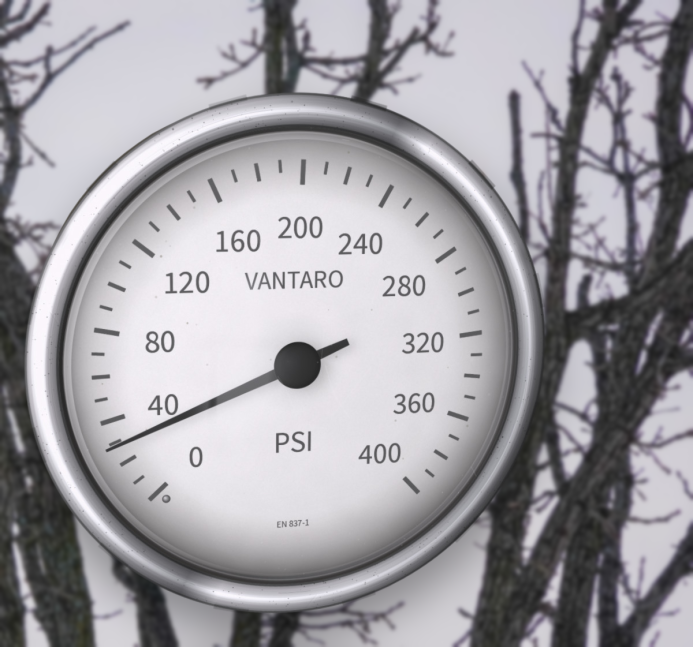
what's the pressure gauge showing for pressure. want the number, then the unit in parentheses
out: 30 (psi)
